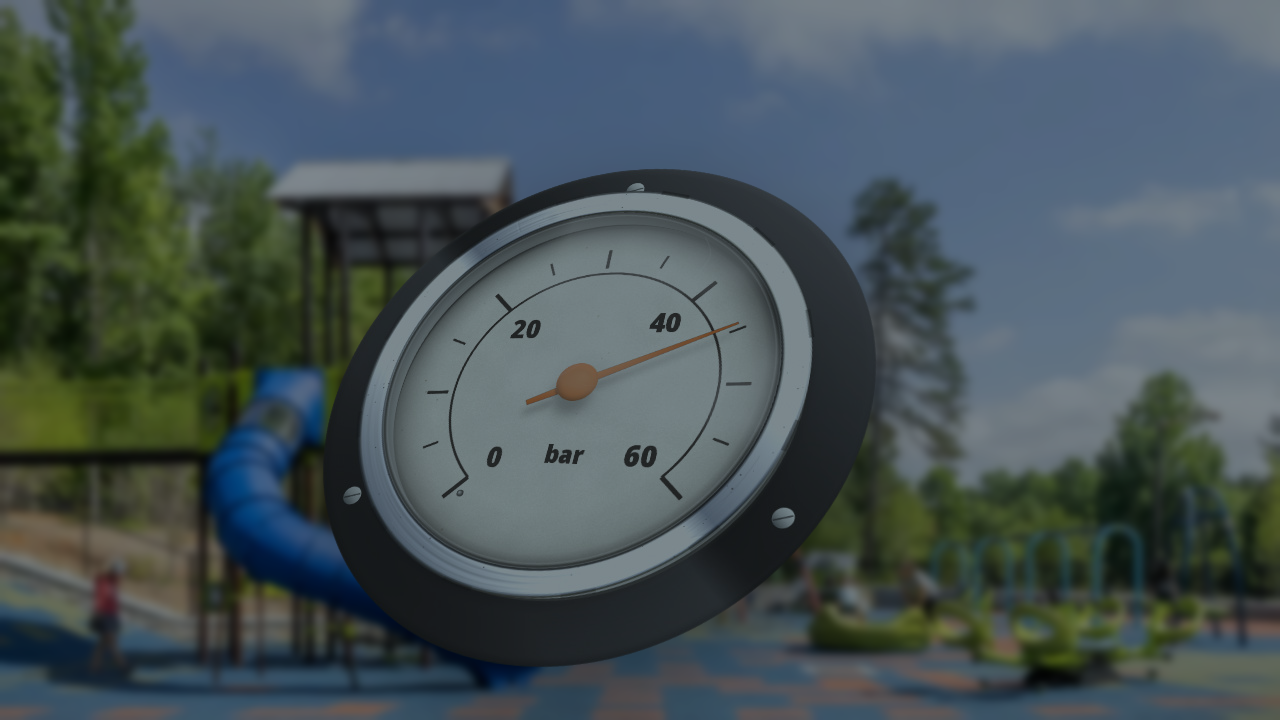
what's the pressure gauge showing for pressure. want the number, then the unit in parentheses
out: 45 (bar)
